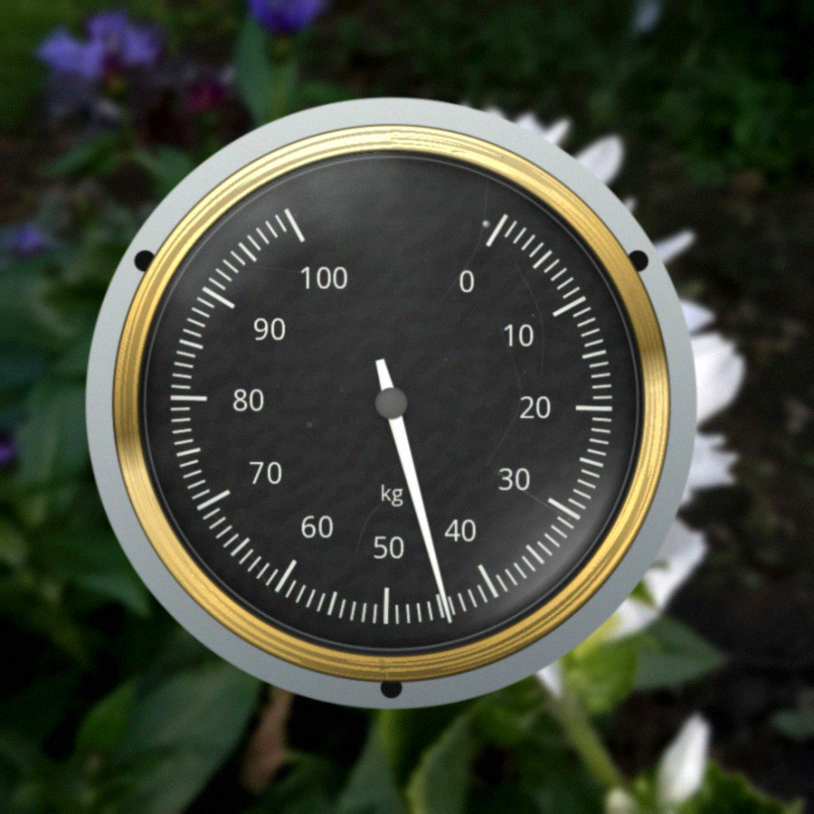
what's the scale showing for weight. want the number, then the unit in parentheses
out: 44.5 (kg)
